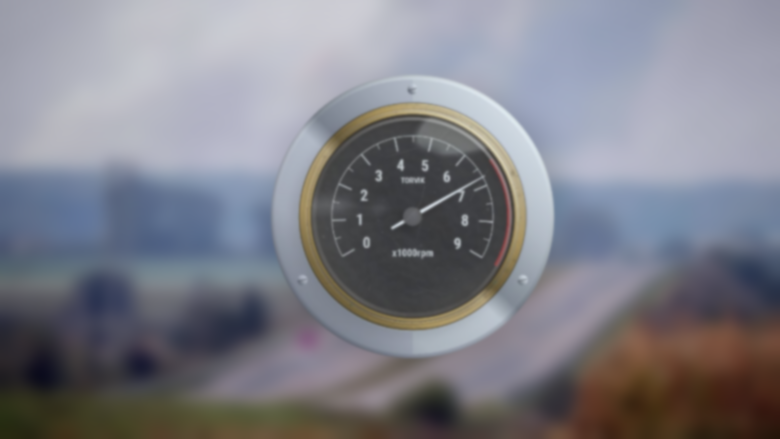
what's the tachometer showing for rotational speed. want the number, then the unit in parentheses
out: 6750 (rpm)
